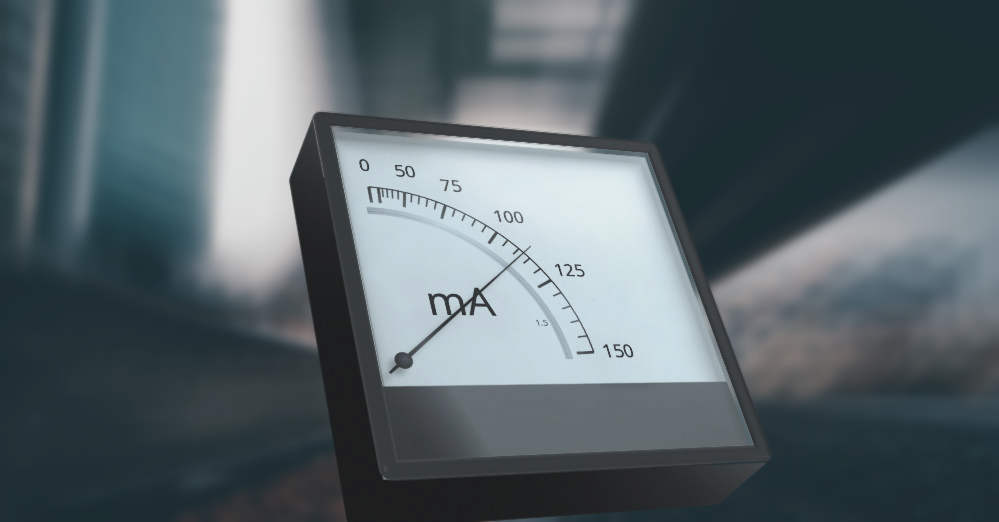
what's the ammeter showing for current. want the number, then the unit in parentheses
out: 112.5 (mA)
